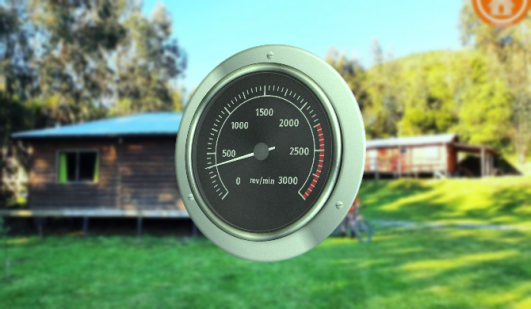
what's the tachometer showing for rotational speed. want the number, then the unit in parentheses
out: 350 (rpm)
